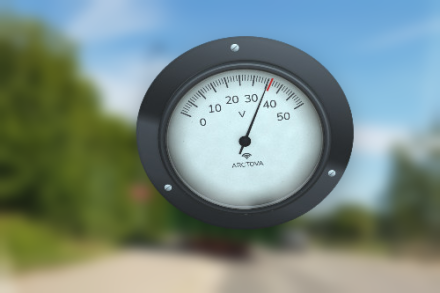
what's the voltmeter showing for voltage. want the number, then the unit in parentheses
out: 35 (V)
